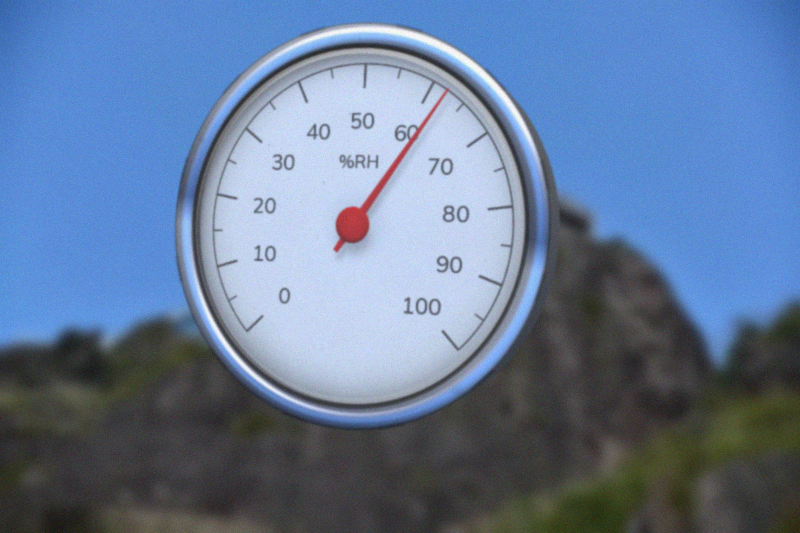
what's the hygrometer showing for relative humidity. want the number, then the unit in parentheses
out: 62.5 (%)
